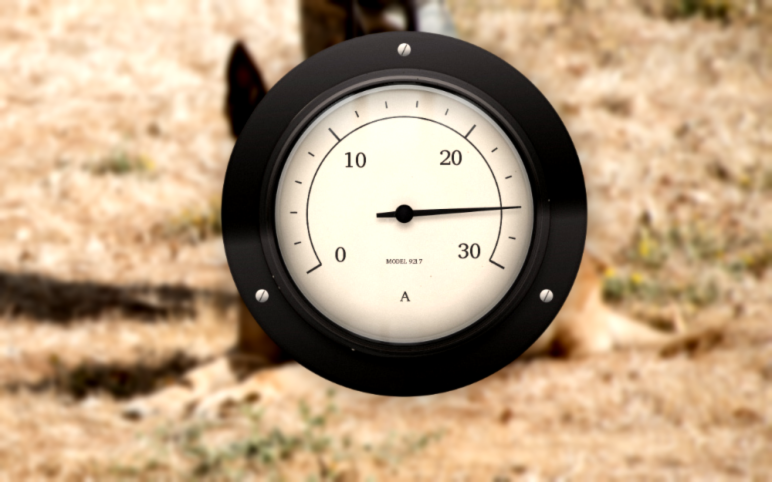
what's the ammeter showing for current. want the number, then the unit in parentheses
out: 26 (A)
